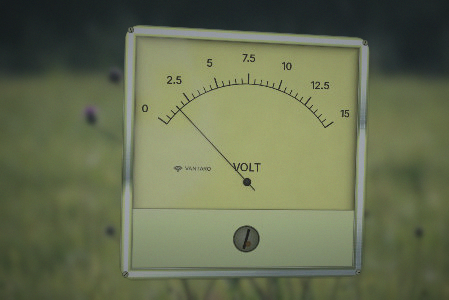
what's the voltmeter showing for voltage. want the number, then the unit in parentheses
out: 1.5 (V)
